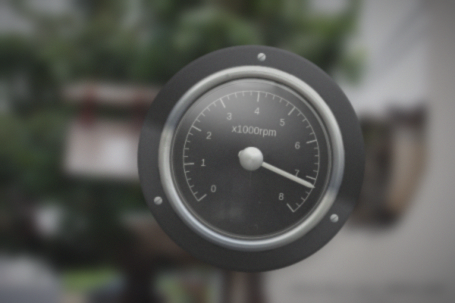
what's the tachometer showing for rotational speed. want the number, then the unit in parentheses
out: 7200 (rpm)
